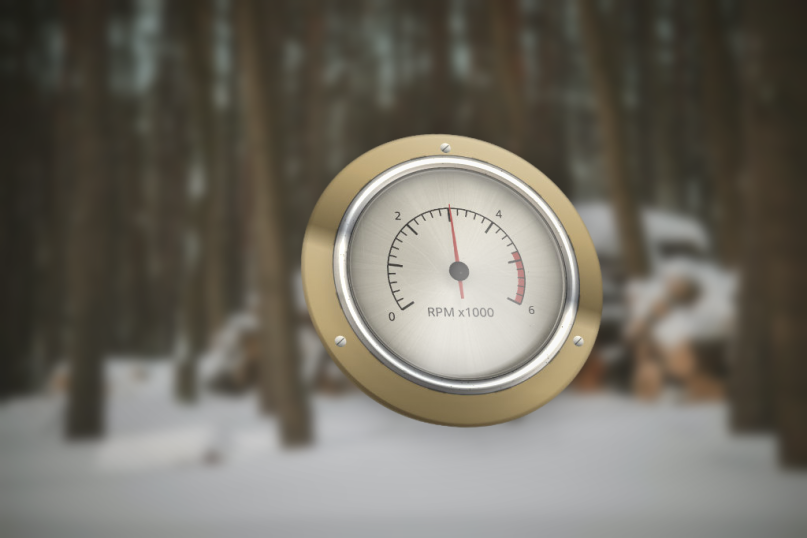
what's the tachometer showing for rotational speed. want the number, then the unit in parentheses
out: 3000 (rpm)
